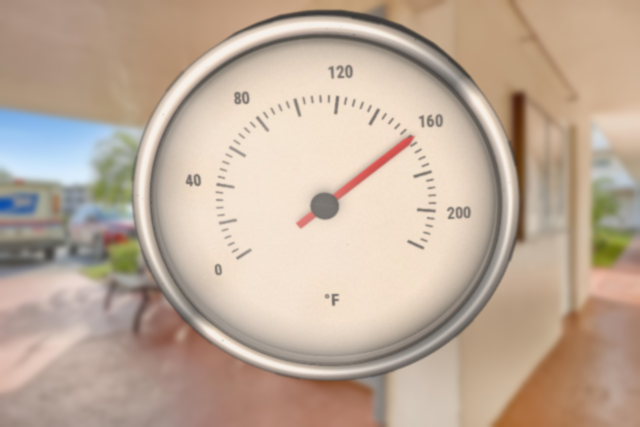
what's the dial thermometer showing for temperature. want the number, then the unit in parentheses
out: 160 (°F)
